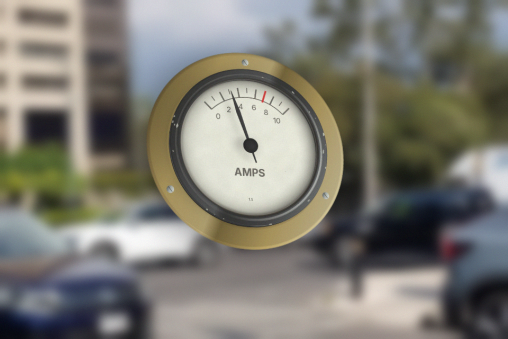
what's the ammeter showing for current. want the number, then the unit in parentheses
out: 3 (A)
